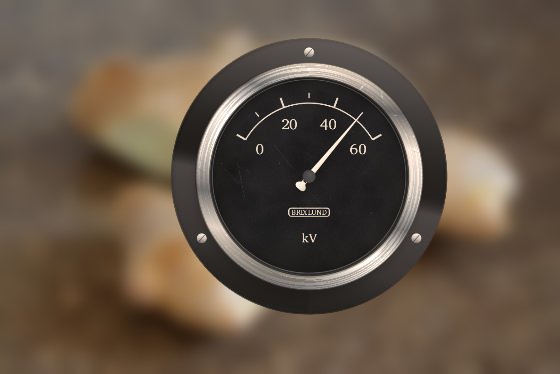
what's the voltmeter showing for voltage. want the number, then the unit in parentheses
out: 50 (kV)
